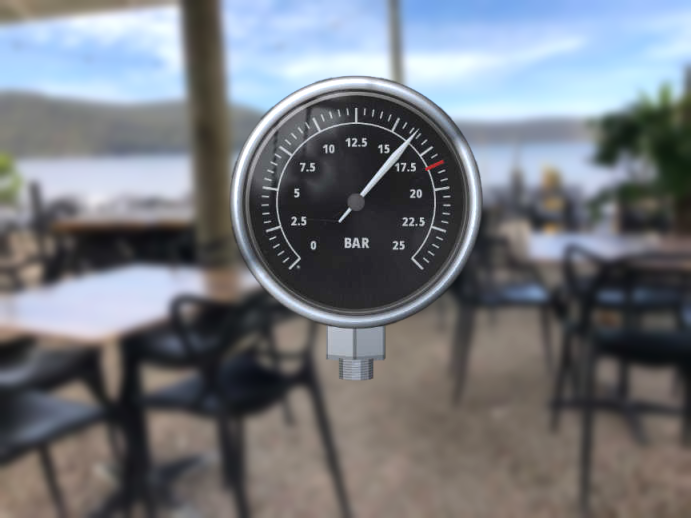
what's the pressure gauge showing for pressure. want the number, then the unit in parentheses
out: 16.25 (bar)
